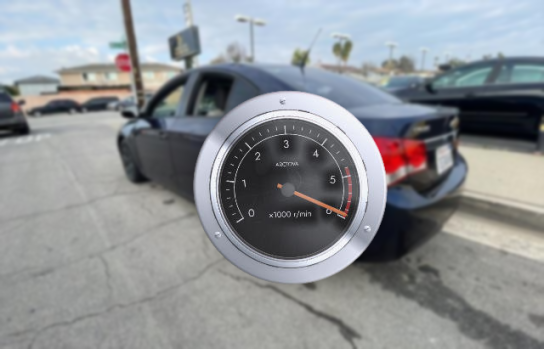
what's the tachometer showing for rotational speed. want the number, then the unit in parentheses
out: 5900 (rpm)
